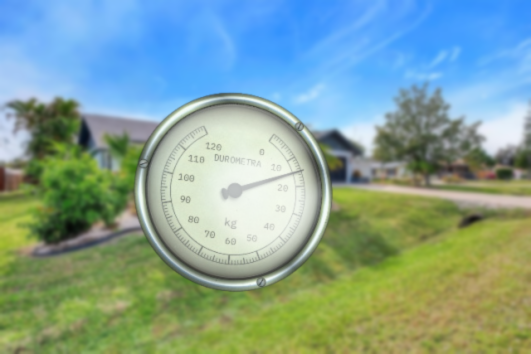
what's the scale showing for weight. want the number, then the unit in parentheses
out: 15 (kg)
